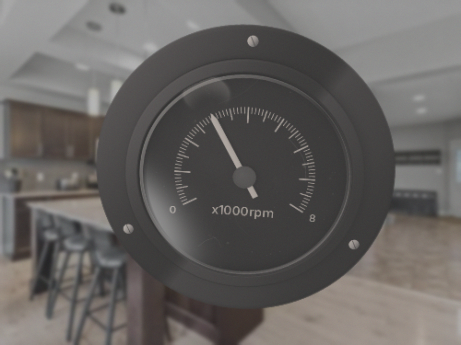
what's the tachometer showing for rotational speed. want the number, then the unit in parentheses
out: 3000 (rpm)
